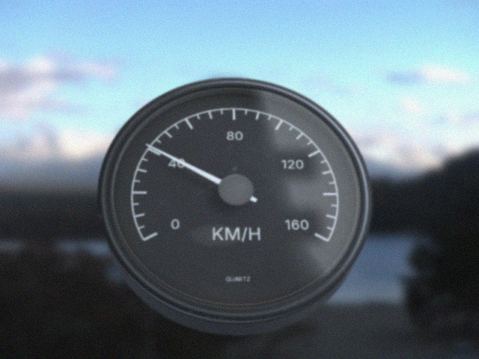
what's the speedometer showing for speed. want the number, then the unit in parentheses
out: 40 (km/h)
